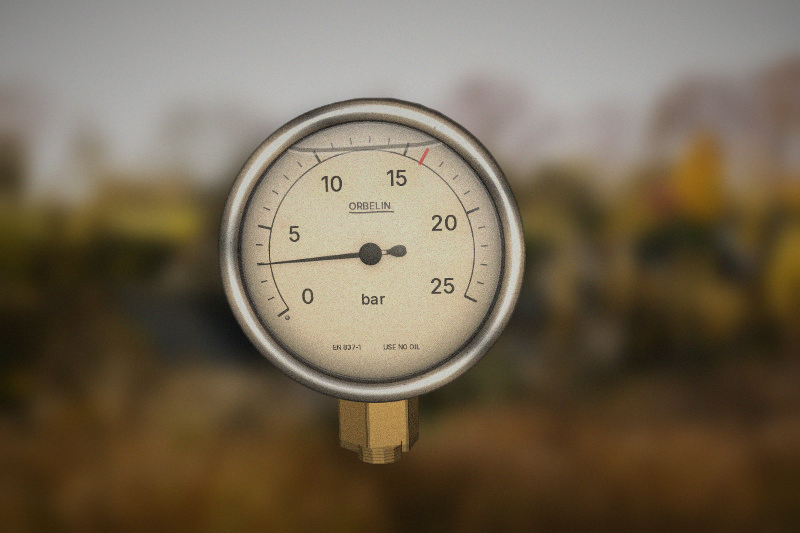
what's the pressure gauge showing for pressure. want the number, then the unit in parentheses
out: 3 (bar)
